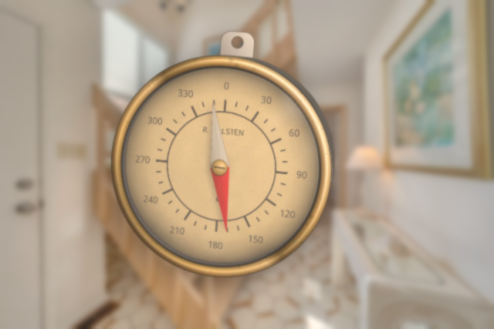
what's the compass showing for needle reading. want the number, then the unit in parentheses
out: 170 (°)
